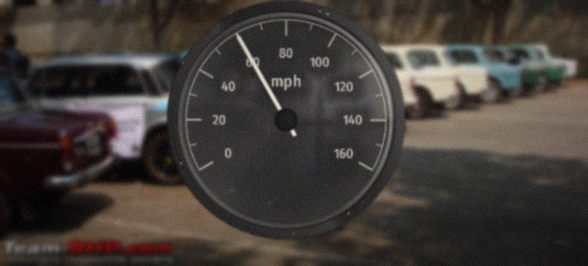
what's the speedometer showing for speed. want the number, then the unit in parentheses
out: 60 (mph)
